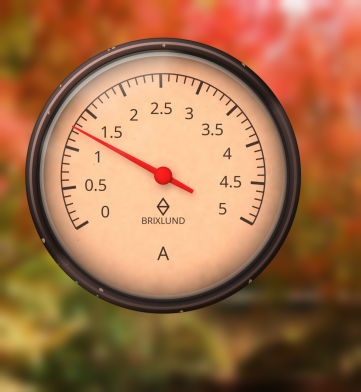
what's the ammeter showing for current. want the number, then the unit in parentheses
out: 1.25 (A)
